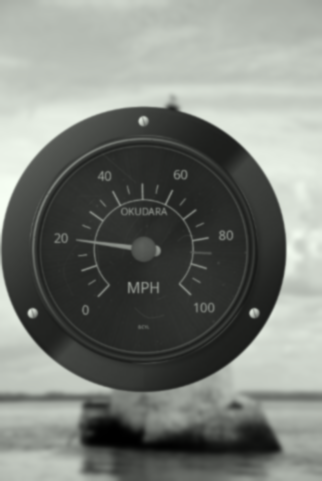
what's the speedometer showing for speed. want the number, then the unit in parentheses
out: 20 (mph)
